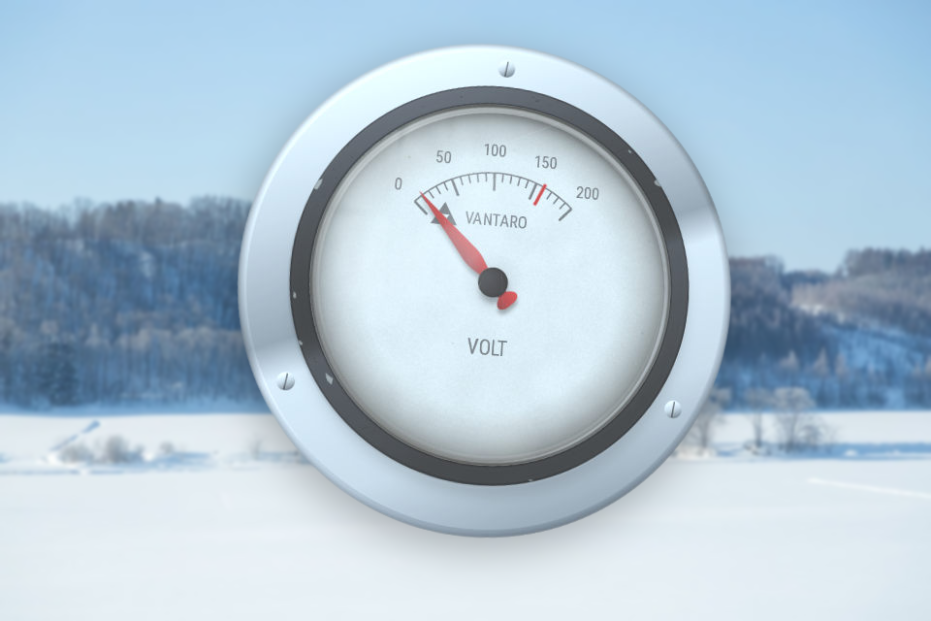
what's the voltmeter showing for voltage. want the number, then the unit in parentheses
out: 10 (V)
